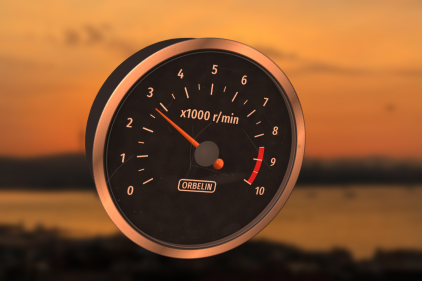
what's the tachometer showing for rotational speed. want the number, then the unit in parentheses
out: 2750 (rpm)
